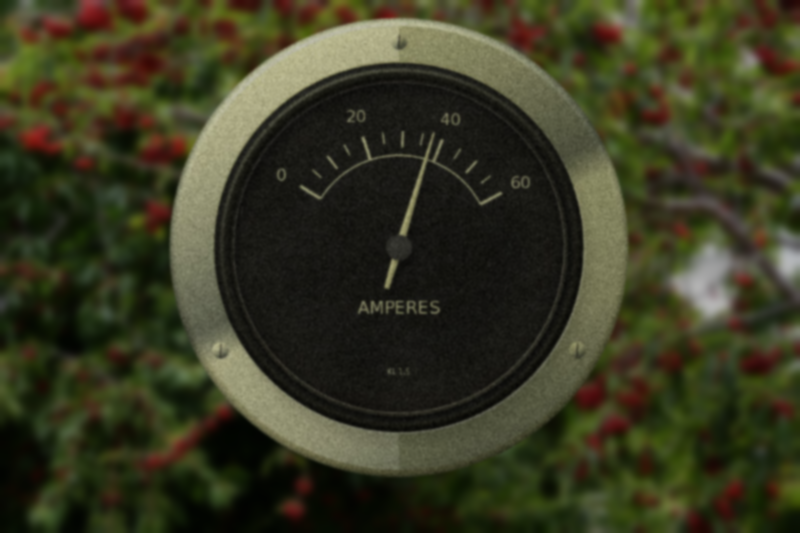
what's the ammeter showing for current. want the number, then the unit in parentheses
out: 37.5 (A)
